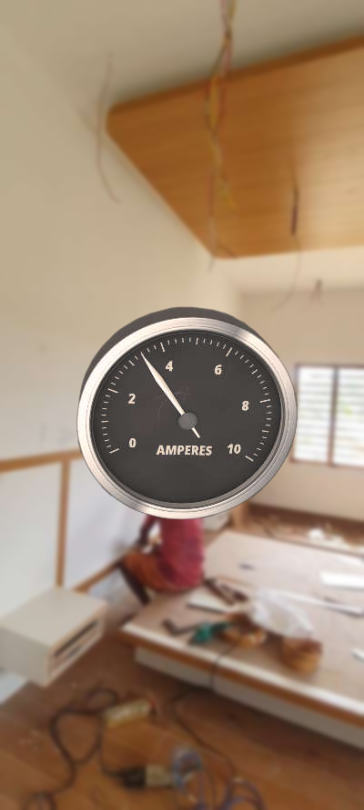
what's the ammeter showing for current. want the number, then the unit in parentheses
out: 3.4 (A)
